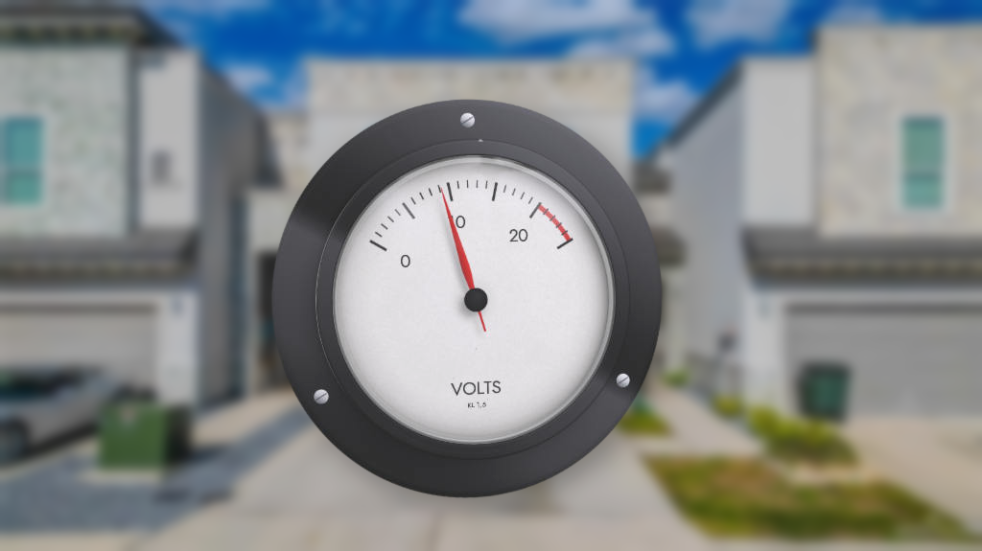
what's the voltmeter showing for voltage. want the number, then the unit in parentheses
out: 9 (V)
